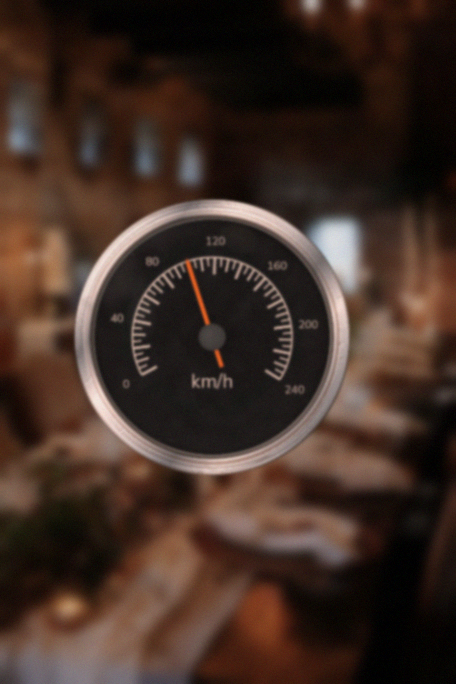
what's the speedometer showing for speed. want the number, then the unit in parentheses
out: 100 (km/h)
